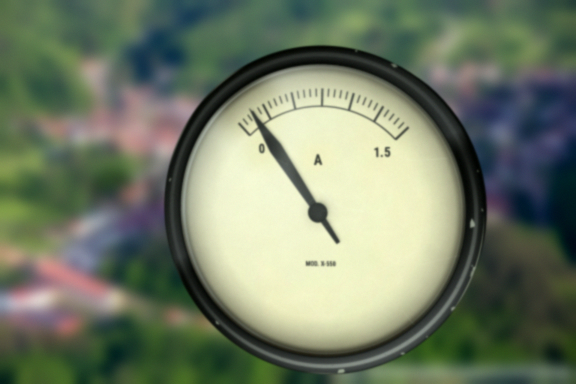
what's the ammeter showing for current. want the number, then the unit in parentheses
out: 0.15 (A)
